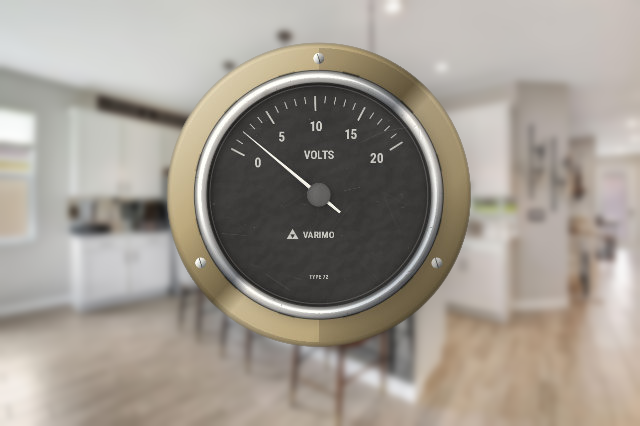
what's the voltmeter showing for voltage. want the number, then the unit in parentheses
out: 2 (V)
